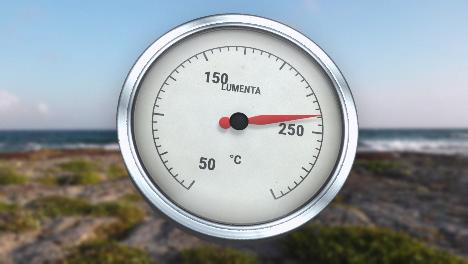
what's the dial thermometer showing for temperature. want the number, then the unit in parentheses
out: 240 (°C)
